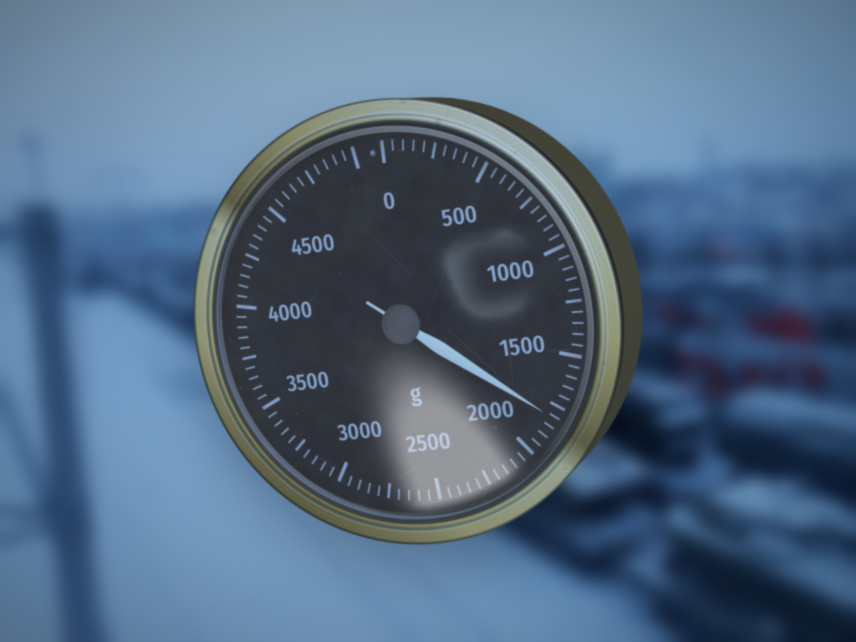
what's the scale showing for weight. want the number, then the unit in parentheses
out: 1800 (g)
